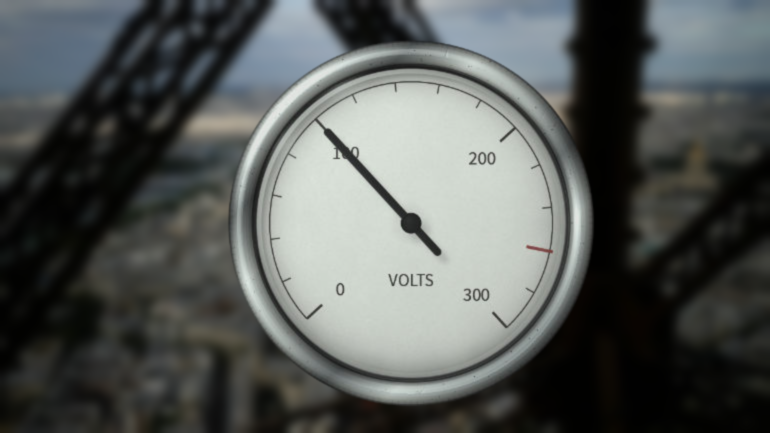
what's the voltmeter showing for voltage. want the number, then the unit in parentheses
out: 100 (V)
